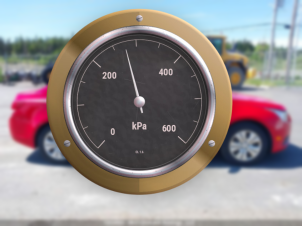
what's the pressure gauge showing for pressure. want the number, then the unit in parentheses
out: 275 (kPa)
